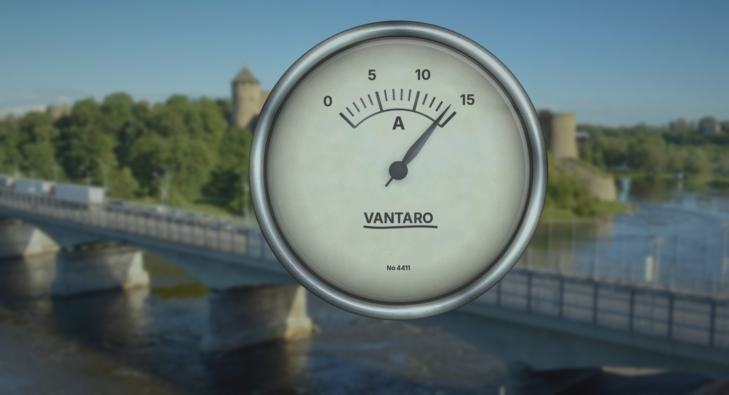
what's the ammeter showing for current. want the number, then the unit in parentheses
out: 14 (A)
